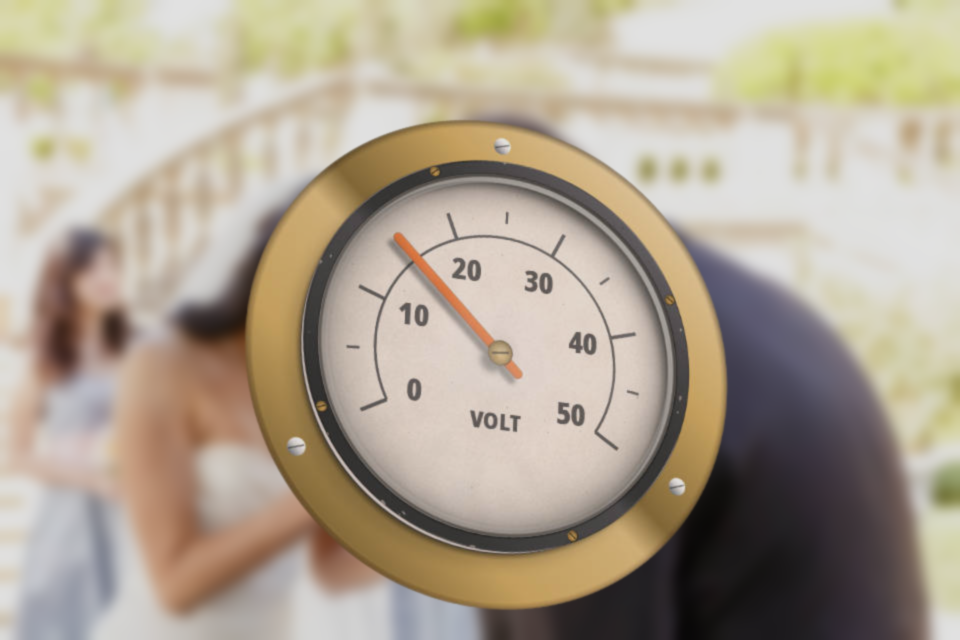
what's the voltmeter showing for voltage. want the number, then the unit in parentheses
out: 15 (V)
